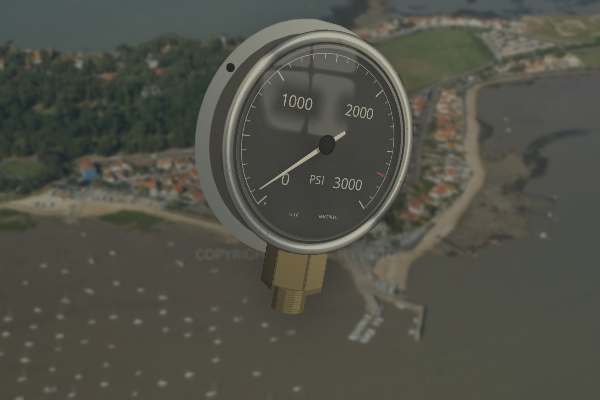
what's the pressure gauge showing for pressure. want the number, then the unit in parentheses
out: 100 (psi)
